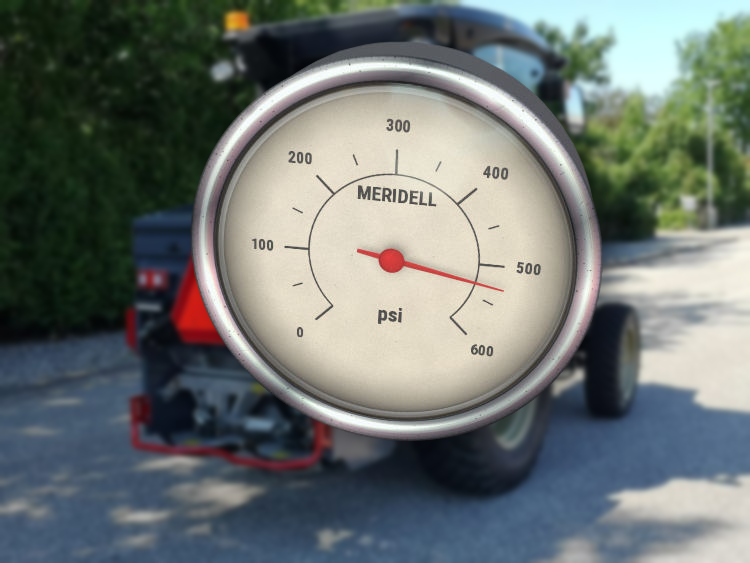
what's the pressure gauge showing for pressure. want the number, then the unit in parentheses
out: 525 (psi)
